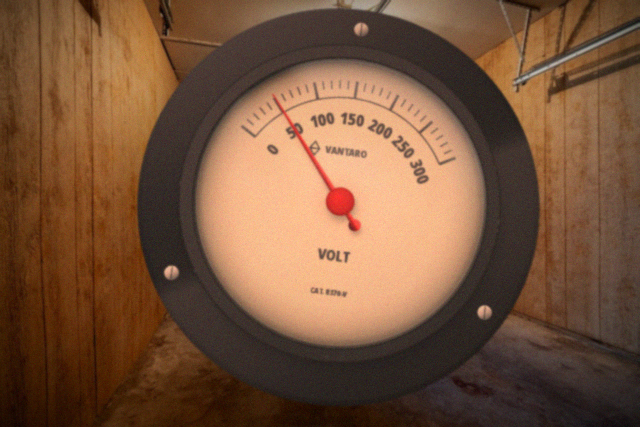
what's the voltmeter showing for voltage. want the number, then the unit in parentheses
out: 50 (V)
